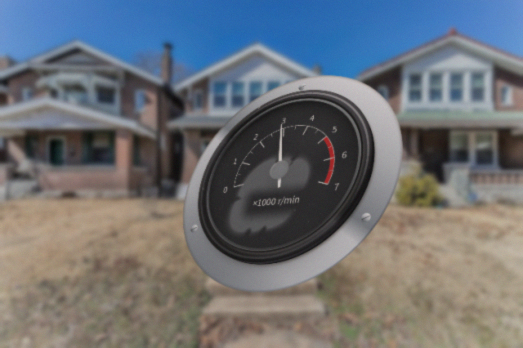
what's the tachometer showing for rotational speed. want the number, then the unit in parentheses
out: 3000 (rpm)
